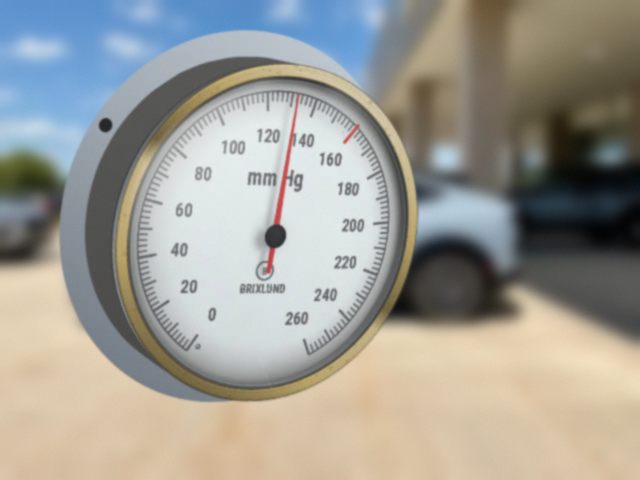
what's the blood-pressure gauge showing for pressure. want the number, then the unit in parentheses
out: 130 (mmHg)
